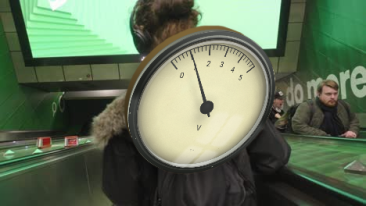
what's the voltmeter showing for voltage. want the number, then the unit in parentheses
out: 1 (V)
